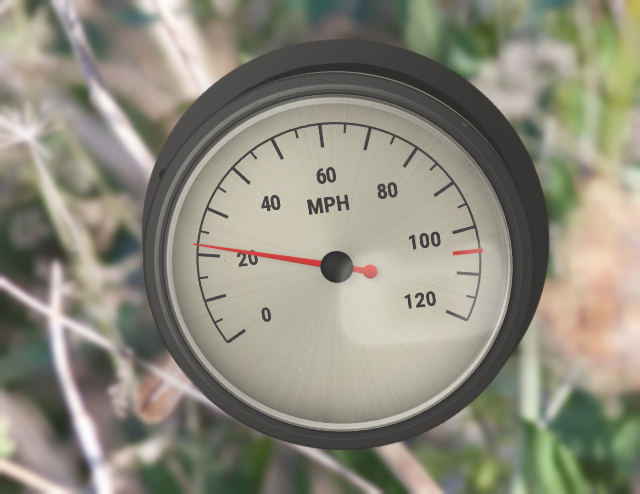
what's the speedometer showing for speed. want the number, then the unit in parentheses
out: 22.5 (mph)
